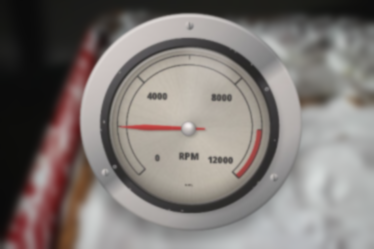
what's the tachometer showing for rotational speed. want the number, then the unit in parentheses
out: 2000 (rpm)
